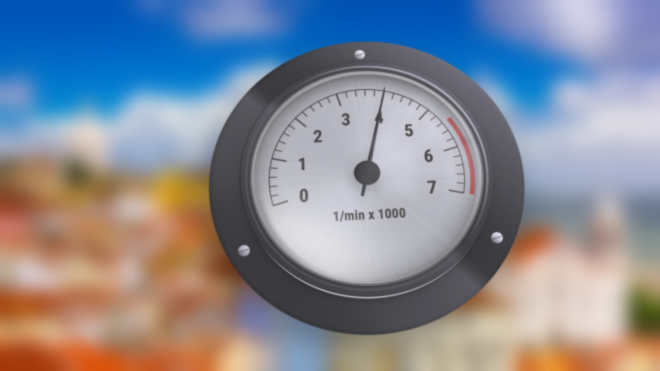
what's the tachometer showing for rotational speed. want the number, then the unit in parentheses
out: 4000 (rpm)
